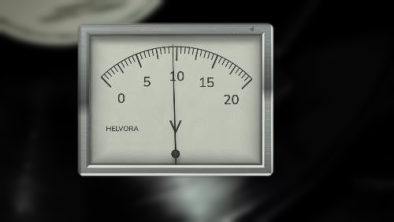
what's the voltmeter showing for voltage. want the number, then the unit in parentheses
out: 9.5 (V)
